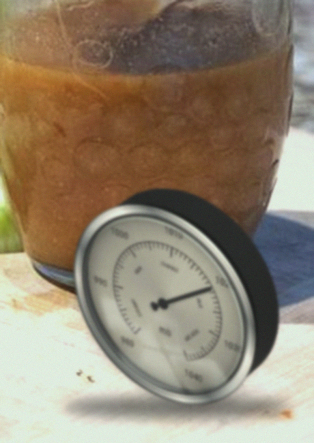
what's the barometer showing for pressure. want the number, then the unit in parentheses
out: 1020 (mbar)
